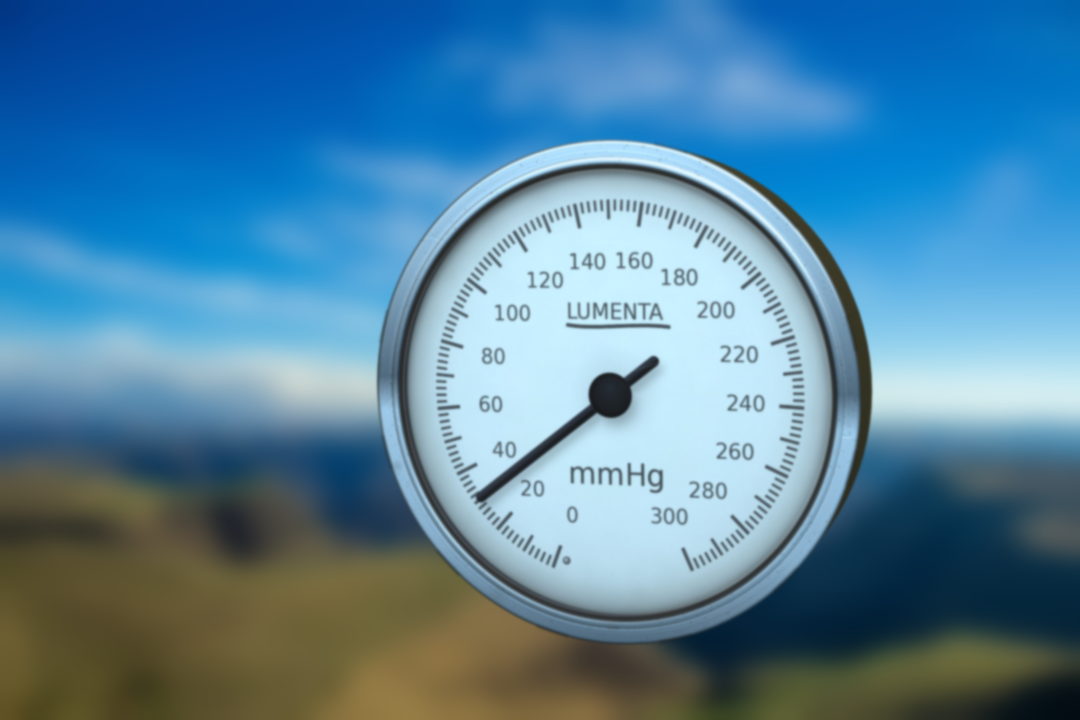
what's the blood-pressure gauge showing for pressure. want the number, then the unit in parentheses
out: 30 (mmHg)
